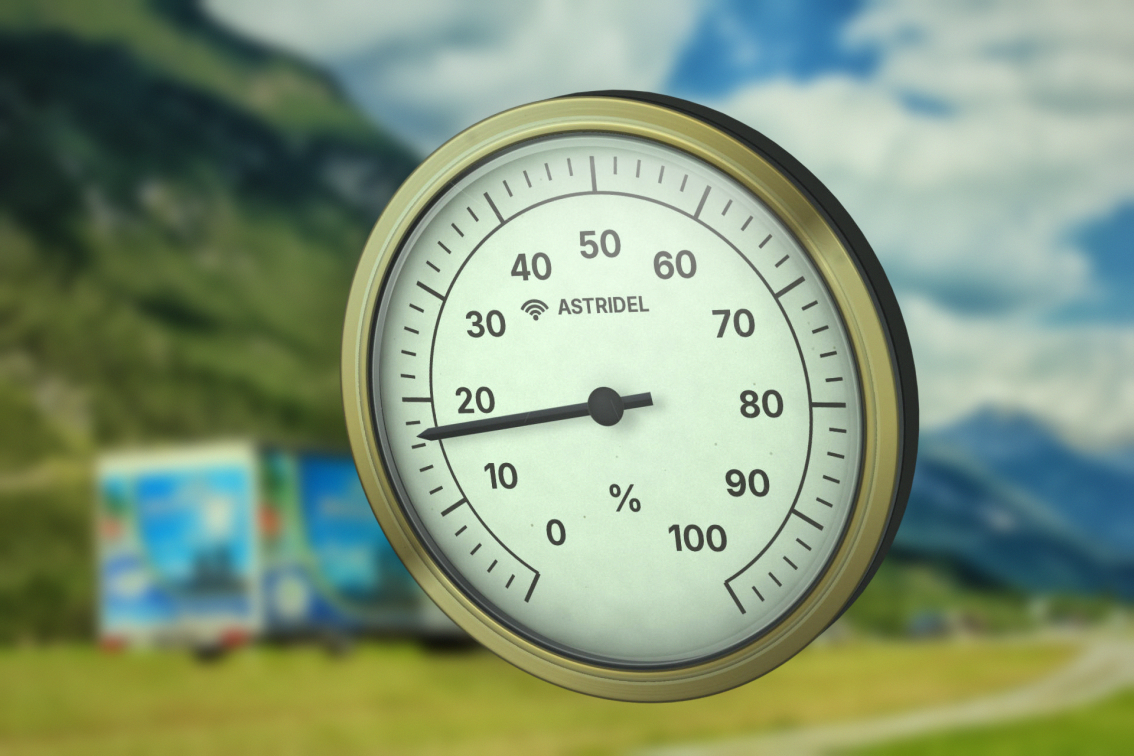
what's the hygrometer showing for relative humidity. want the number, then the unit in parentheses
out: 17 (%)
